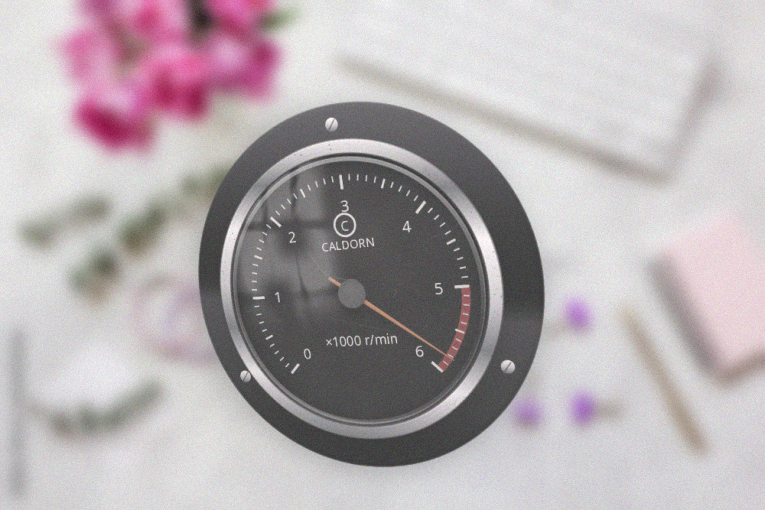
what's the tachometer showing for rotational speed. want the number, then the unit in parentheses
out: 5800 (rpm)
